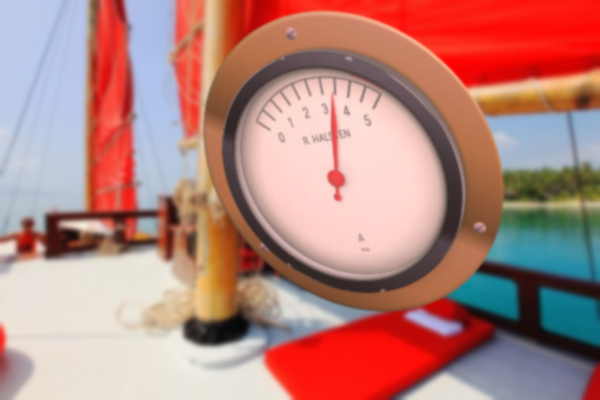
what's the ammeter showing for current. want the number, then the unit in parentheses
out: 3.5 (A)
